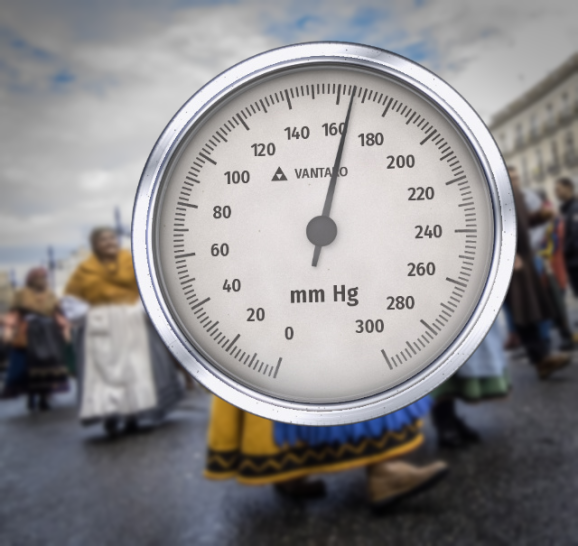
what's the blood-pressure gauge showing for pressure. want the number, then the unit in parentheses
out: 166 (mmHg)
